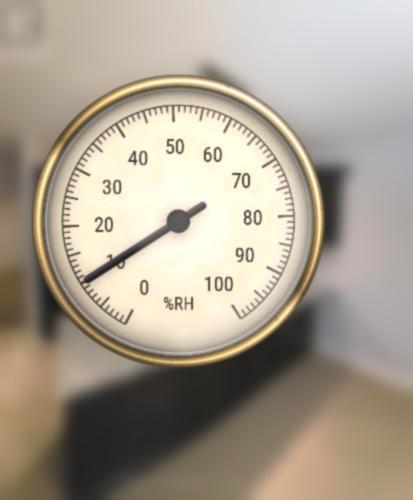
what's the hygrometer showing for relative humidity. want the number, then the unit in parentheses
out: 10 (%)
